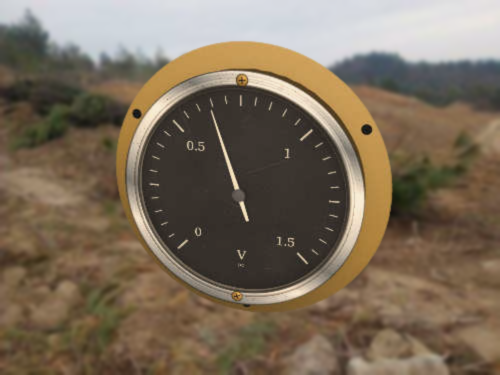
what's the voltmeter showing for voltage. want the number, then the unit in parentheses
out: 0.65 (V)
